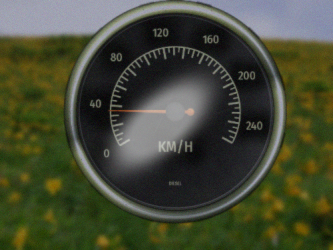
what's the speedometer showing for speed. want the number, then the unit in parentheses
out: 35 (km/h)
